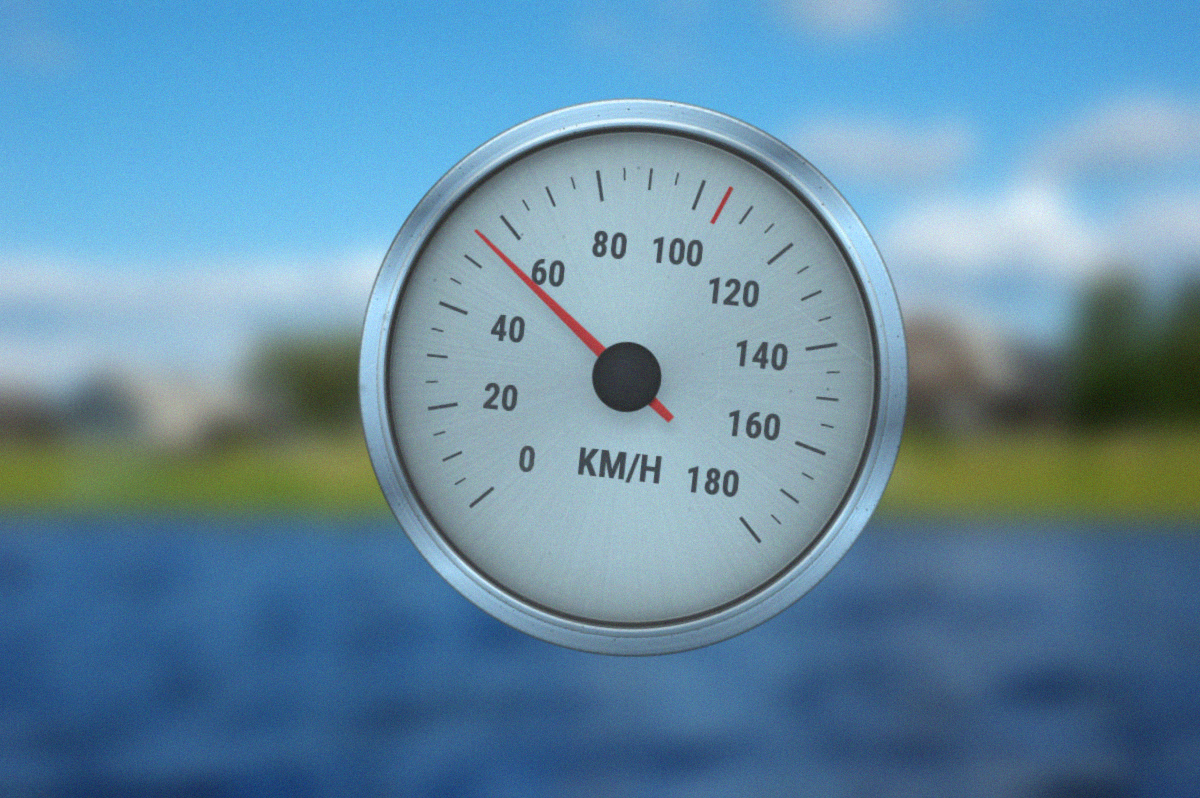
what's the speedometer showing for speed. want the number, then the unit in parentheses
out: 55 (km/h)
